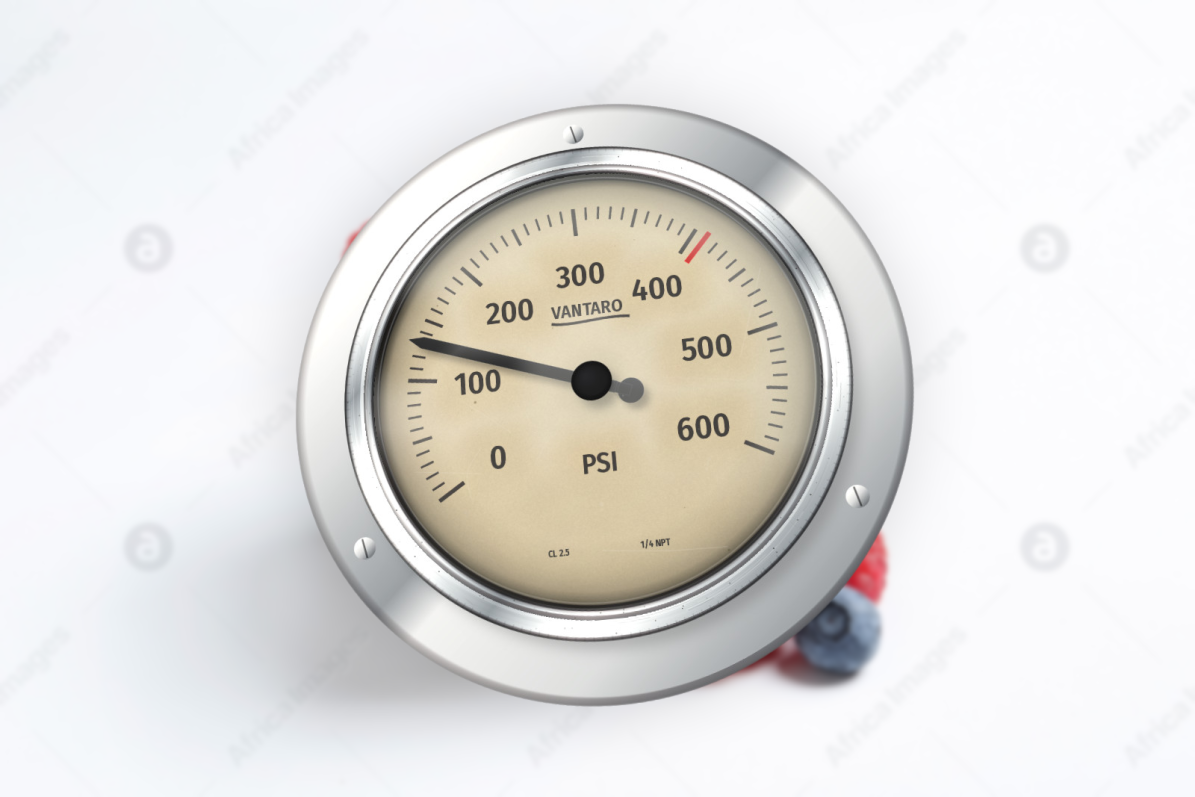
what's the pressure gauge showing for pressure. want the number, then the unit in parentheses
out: 130 (psi)
